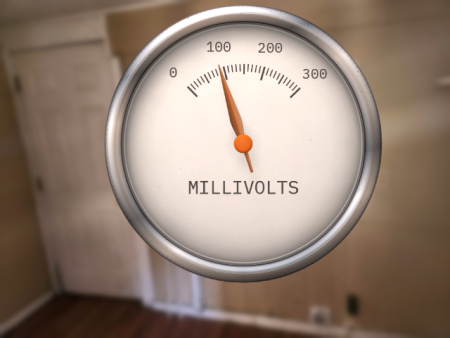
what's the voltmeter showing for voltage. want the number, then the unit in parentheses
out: 90 (mV)
